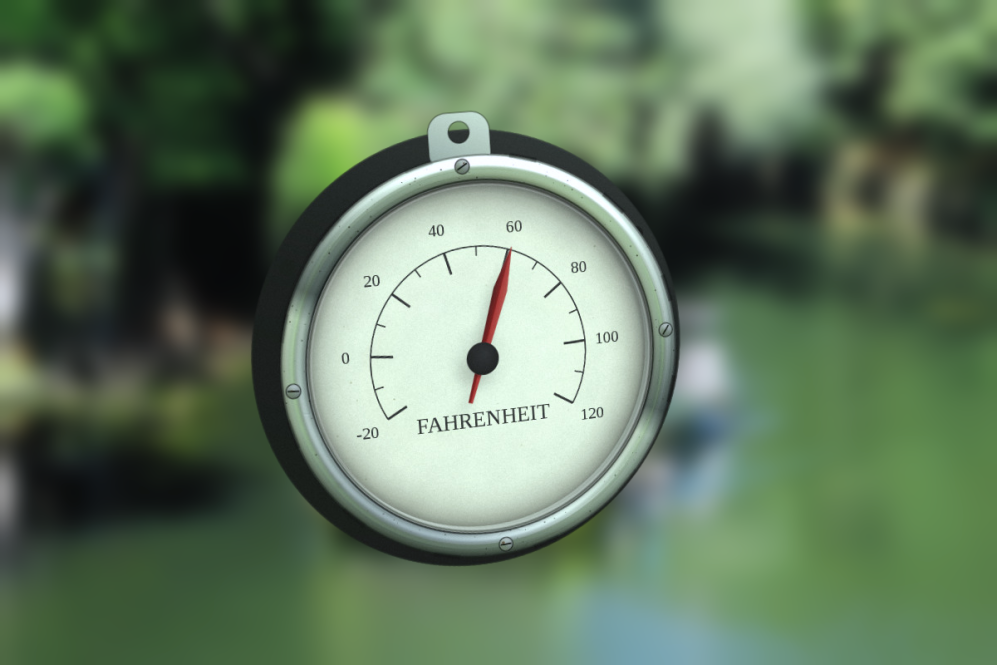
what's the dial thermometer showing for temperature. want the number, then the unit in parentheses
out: 60 (°F)
